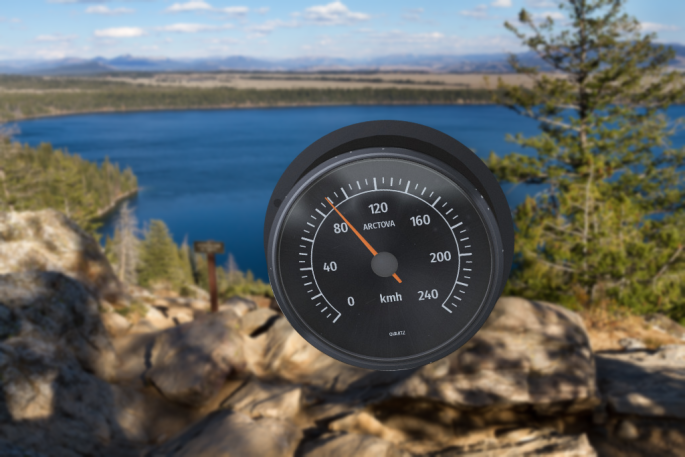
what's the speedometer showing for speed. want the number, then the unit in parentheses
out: 90 (km/h)
